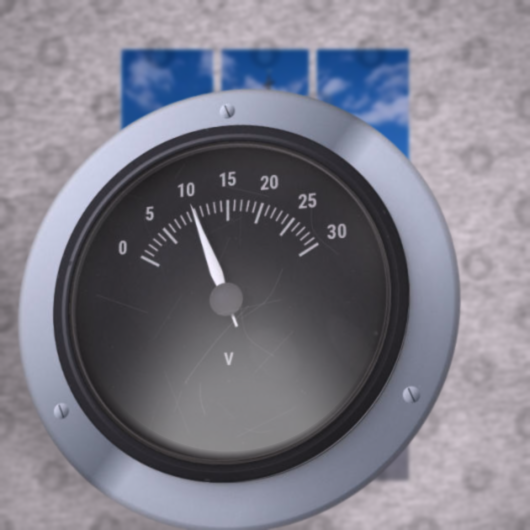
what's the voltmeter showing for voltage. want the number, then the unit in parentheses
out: 10 (V)
